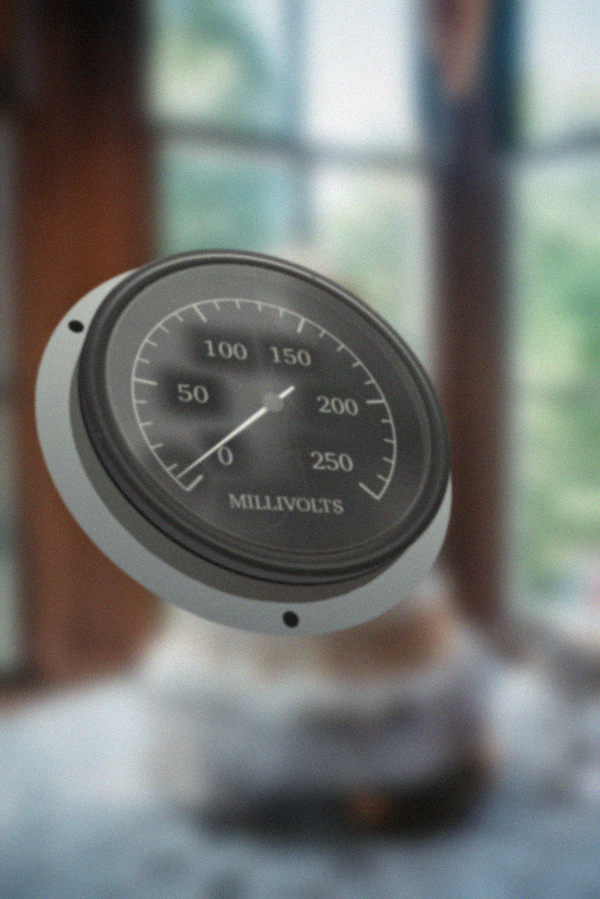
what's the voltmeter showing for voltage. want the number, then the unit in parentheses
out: 5 (mV)
